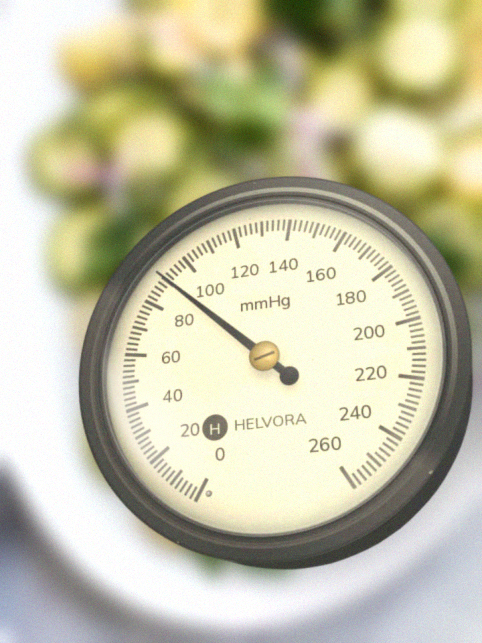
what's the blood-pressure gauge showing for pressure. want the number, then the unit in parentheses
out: 90 (mmHg)
